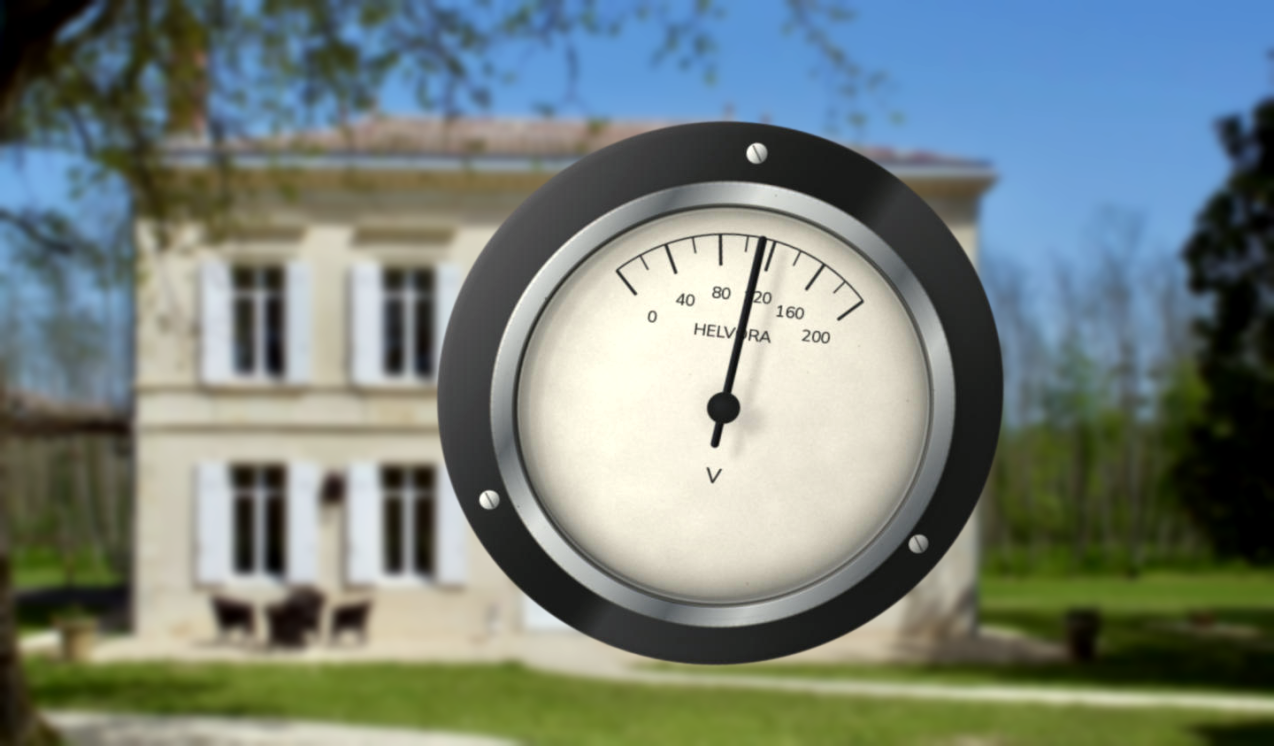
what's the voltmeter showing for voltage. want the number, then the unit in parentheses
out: 110 (V)
